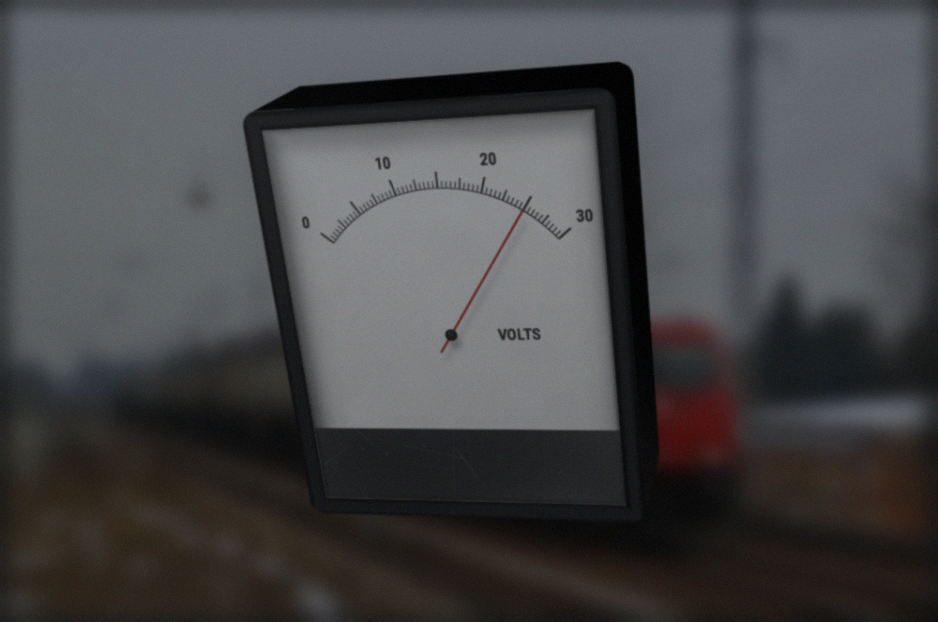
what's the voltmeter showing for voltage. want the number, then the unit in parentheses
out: 25 (V)
